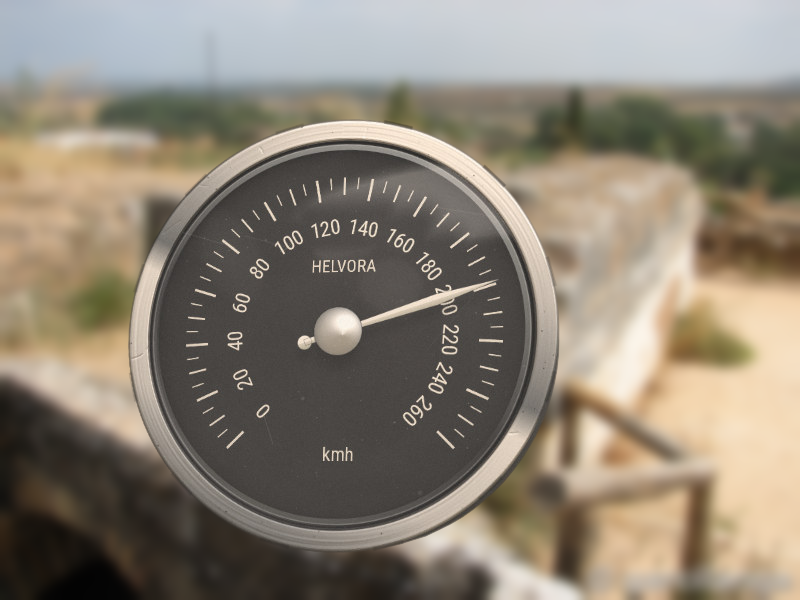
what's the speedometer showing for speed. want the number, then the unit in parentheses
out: 200 (km/h)
